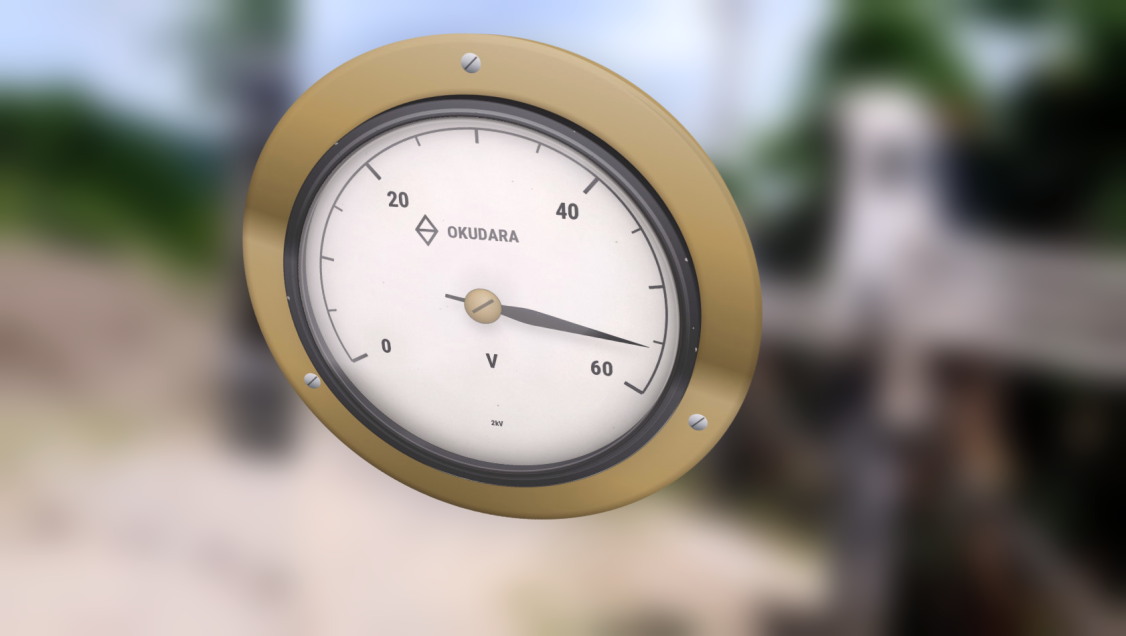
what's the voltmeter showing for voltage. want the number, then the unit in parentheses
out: 55 (V)
